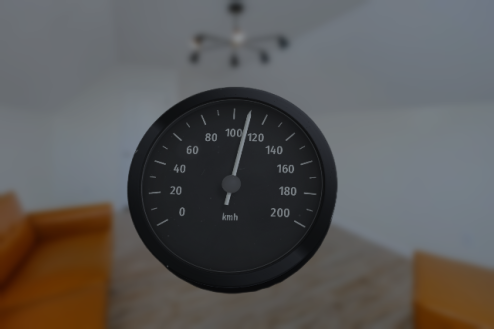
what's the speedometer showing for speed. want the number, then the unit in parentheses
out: 110 (km/h)
